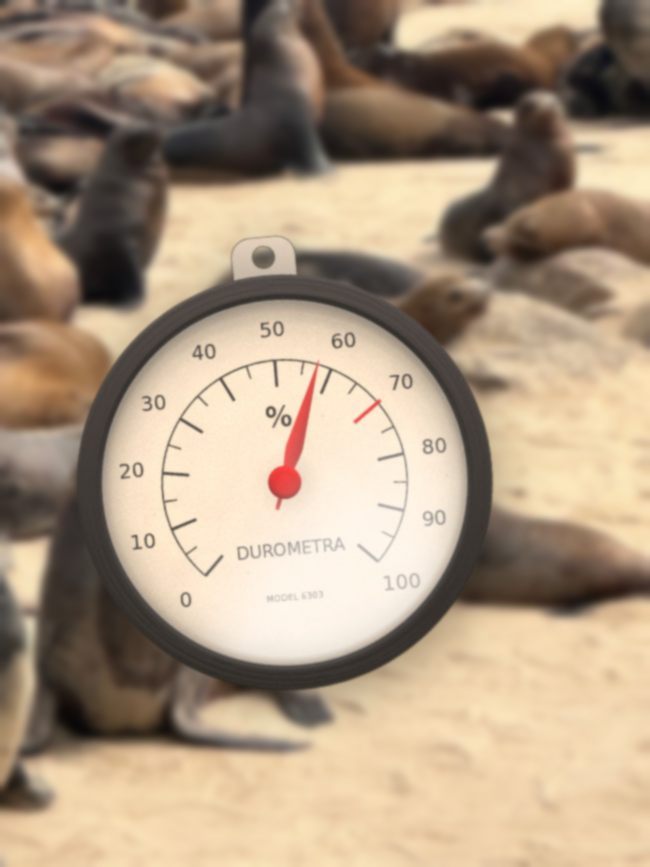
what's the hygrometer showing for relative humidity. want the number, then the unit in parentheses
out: 57.5 (%)
